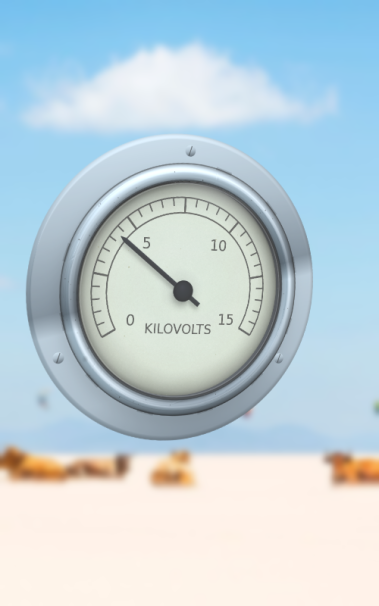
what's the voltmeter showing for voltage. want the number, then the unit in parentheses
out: 4.25 (kV)
